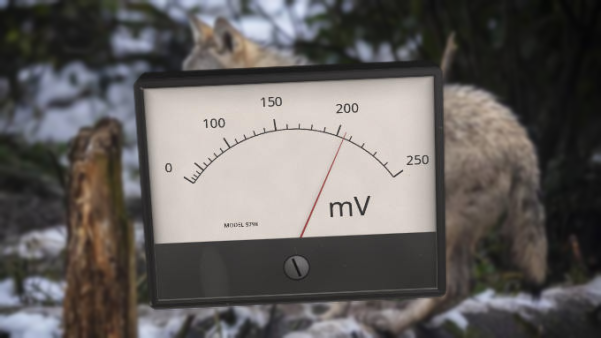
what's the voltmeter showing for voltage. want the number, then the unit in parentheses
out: 205 (mV)
